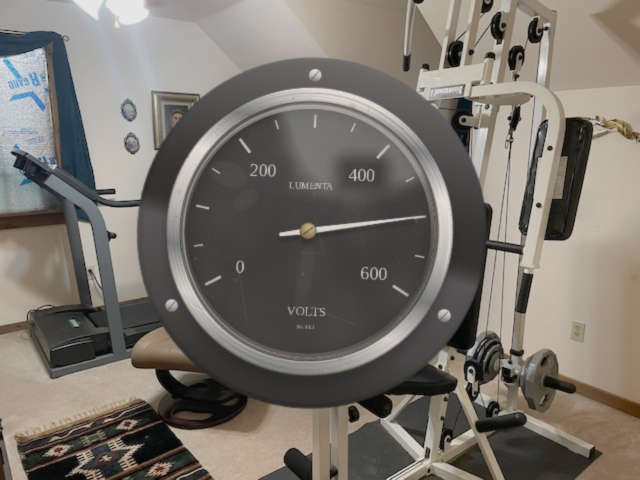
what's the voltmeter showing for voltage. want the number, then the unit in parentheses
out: 500 (V)
